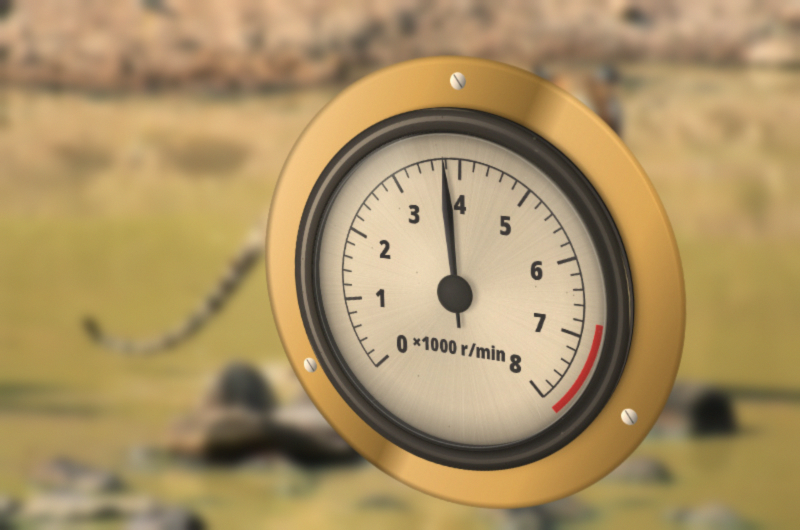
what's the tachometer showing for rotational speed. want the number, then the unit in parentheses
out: 3800 (rpm)
